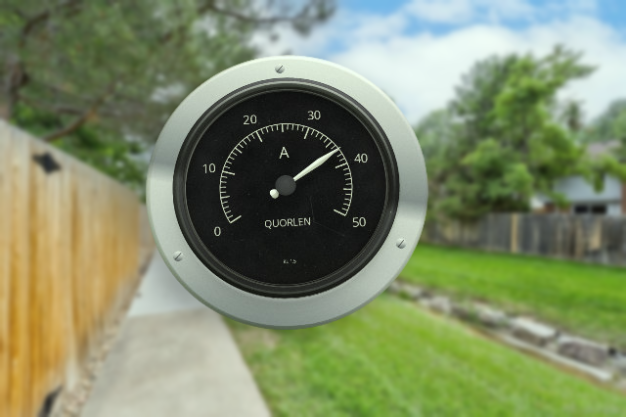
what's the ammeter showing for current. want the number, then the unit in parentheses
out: 37 (A)
